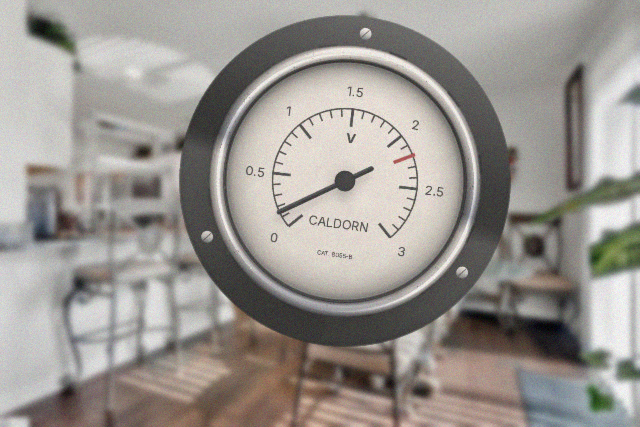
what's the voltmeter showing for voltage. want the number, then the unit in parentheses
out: 0.15 (V)
